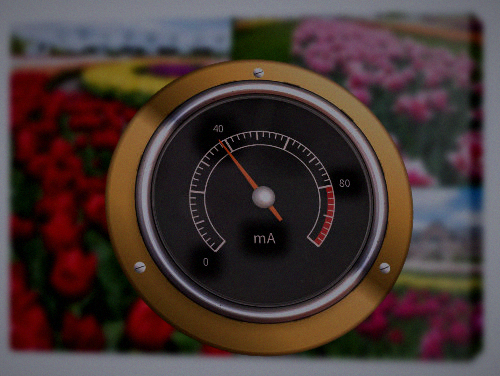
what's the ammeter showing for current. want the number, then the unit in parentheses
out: 38 (mA)
